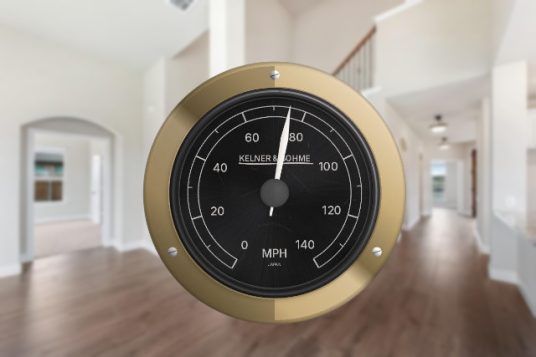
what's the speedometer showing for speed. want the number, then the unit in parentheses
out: 75 (mph)
